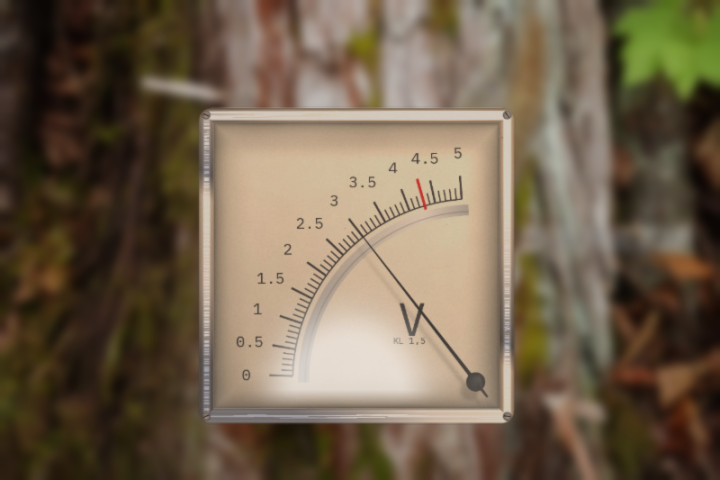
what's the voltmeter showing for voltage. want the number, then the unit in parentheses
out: 3 (V)
